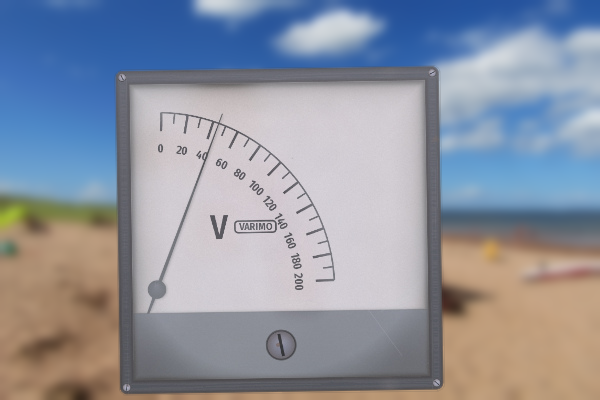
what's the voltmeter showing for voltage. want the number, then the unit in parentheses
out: 45 (V)
